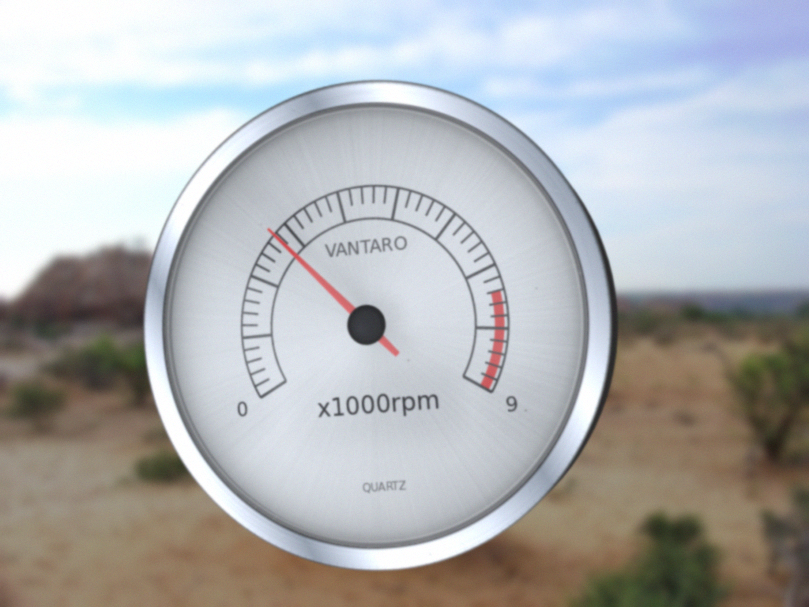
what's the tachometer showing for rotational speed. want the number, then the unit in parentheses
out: 2800 (rpm)
